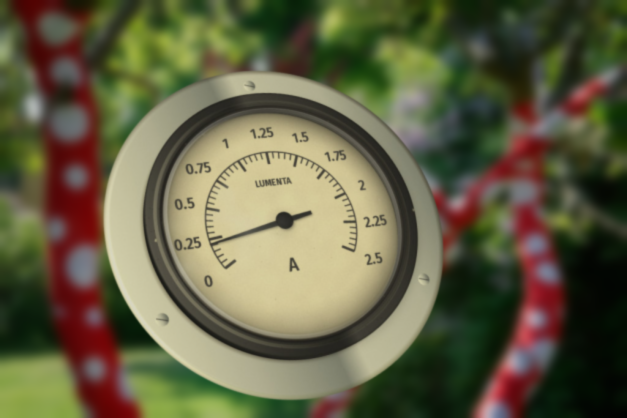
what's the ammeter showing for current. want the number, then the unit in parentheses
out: 0.2 (A)
